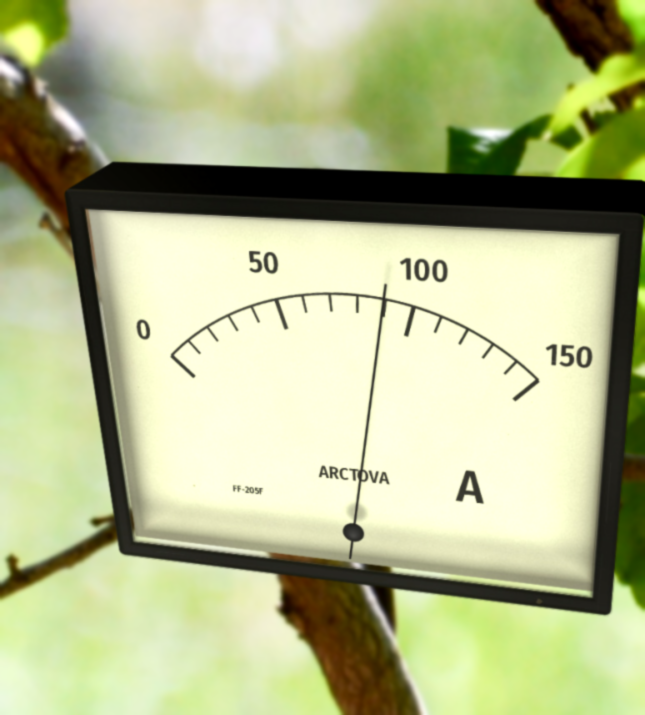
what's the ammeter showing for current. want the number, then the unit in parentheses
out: 90 (A)
